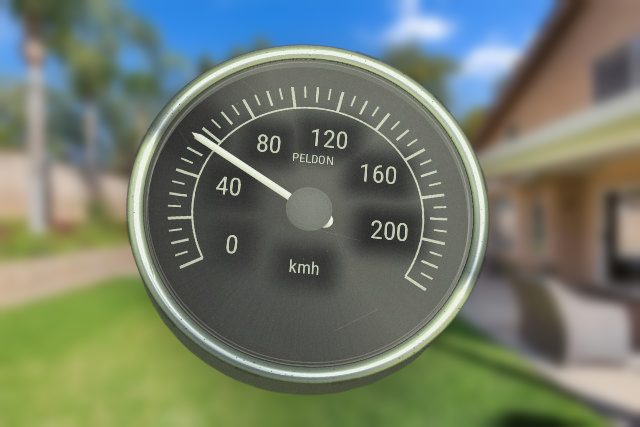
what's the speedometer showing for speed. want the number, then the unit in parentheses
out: 55 (km/h)
